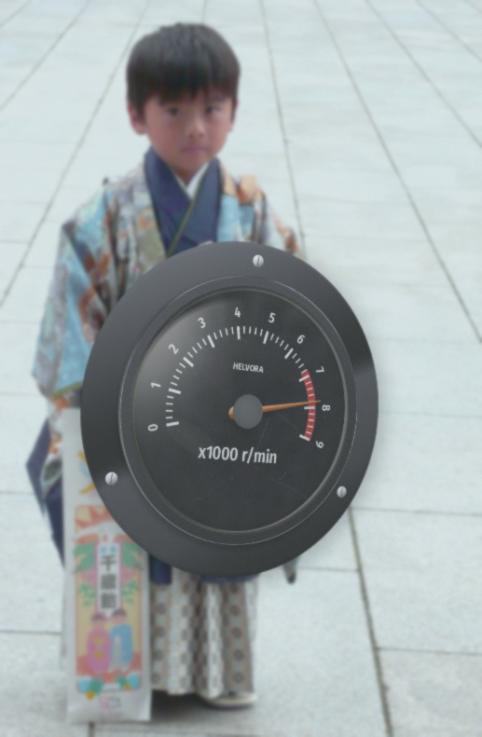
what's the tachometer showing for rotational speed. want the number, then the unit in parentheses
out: 7800 (rpm)
